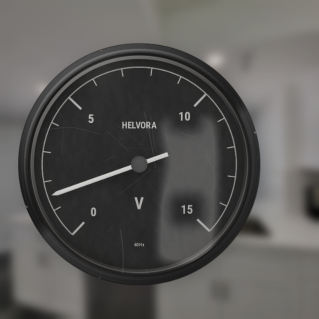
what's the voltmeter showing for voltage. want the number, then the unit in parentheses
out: 1.5 (V)
